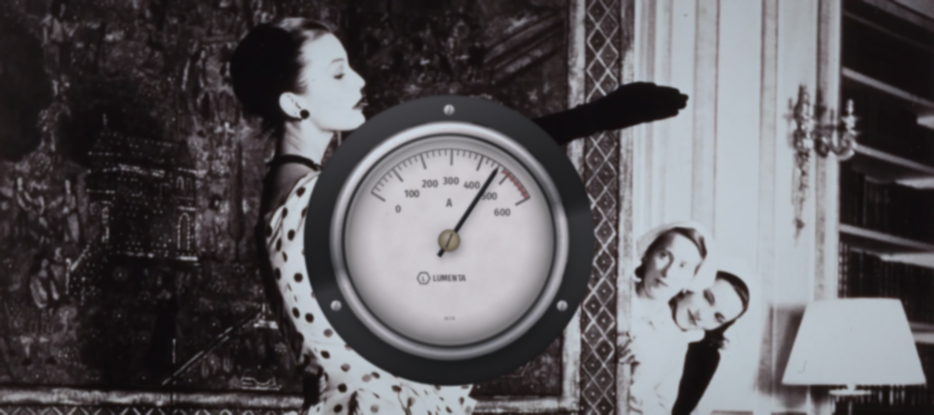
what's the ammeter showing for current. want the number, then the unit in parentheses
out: 460 (A)
